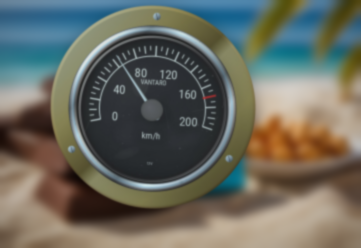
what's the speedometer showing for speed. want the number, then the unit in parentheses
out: 65 (km/h)
